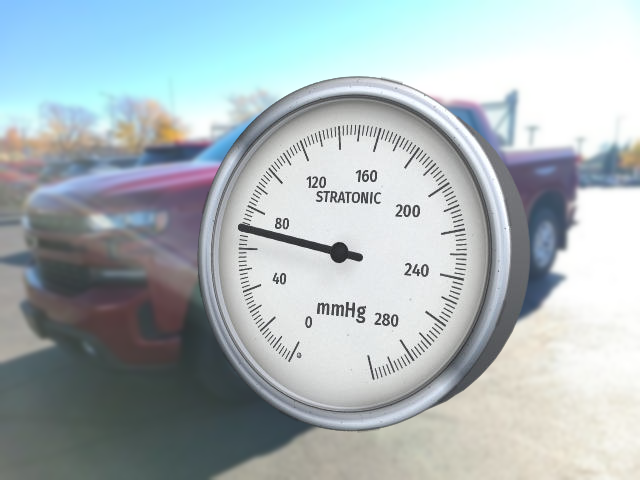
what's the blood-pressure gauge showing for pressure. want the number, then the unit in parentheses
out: 70 (mmHg)
